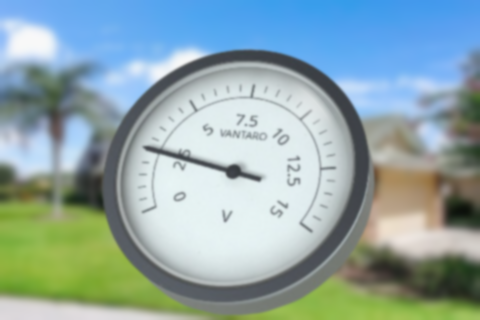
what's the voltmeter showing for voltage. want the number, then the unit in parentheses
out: 2.5 (V)
